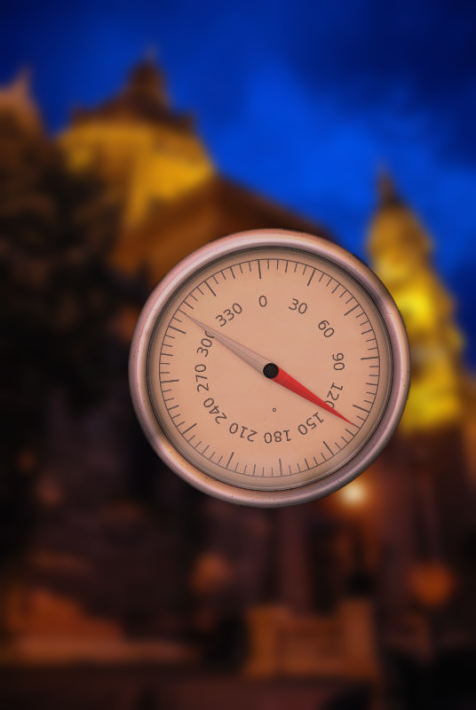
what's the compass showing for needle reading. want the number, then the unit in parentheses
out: 130 (°)
